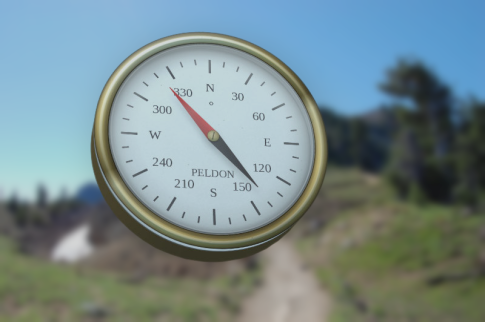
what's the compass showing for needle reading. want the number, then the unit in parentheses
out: 320 (°)
